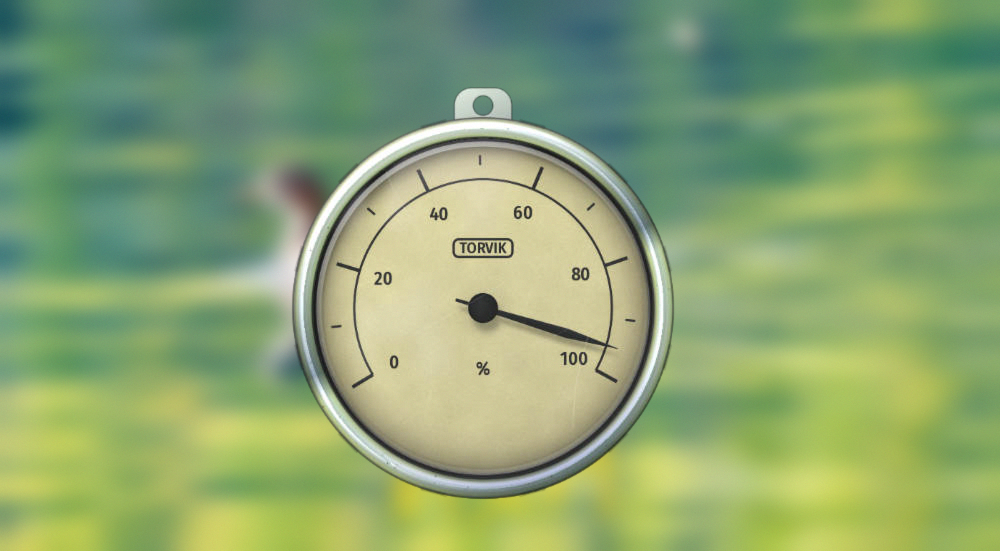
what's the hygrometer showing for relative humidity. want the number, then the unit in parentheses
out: 95 (%)
